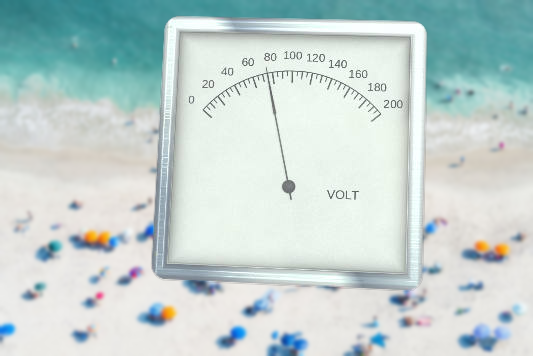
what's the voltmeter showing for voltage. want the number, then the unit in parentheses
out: 75 (V)
